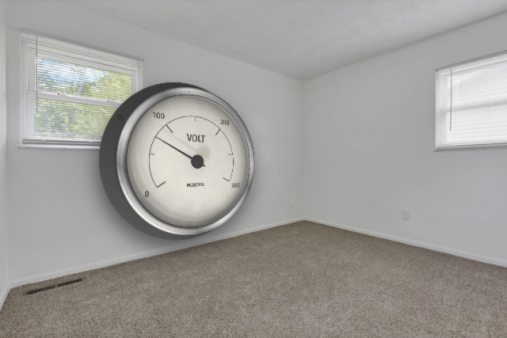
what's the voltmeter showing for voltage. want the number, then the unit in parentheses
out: 75 (V)
